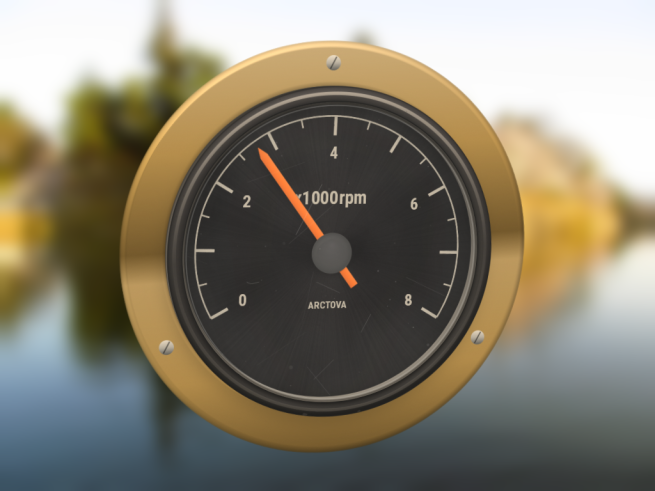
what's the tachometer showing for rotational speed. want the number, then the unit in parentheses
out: 2750 (rpm)
